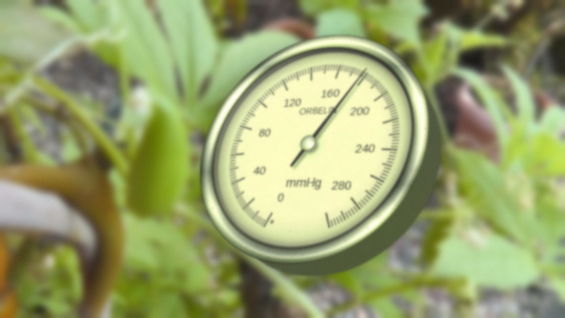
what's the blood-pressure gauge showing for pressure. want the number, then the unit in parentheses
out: 180 (mmHg)
